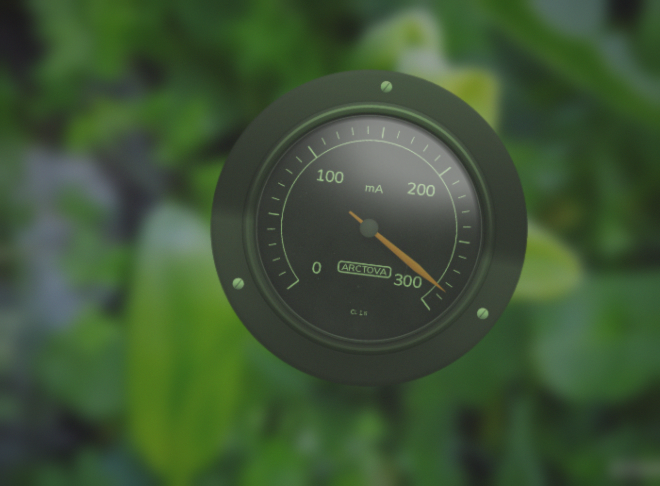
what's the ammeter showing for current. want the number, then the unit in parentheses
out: 285 (mA)
